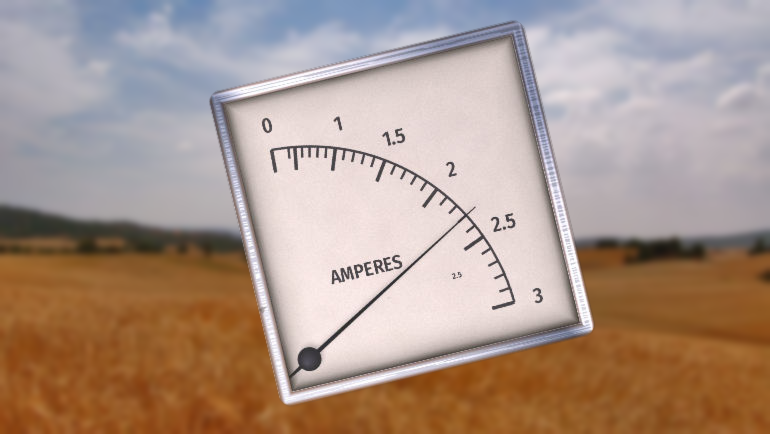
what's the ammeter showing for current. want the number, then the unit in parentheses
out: 2.3 (A)
